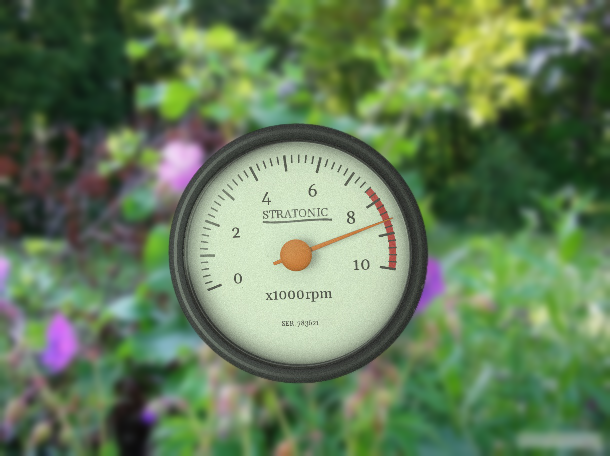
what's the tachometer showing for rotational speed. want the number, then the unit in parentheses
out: 8600 (rpm)
